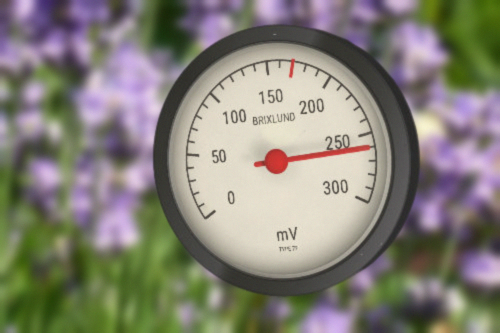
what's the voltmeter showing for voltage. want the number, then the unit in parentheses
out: 260 (mV)
